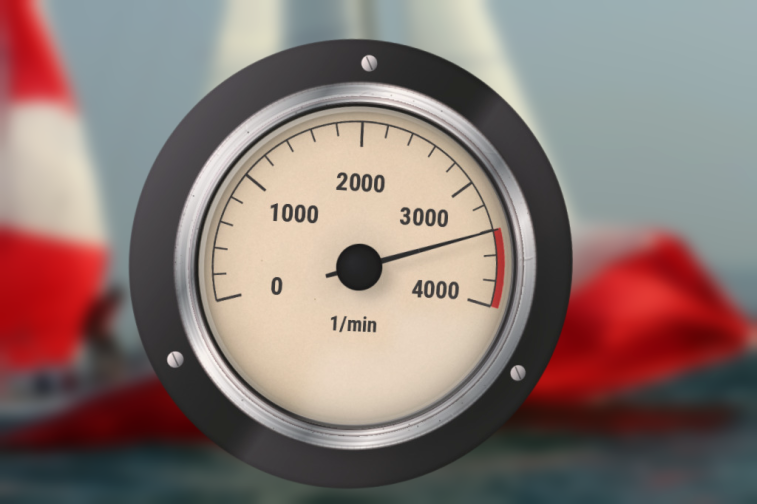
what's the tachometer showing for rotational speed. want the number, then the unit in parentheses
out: 3400 (rpm)
